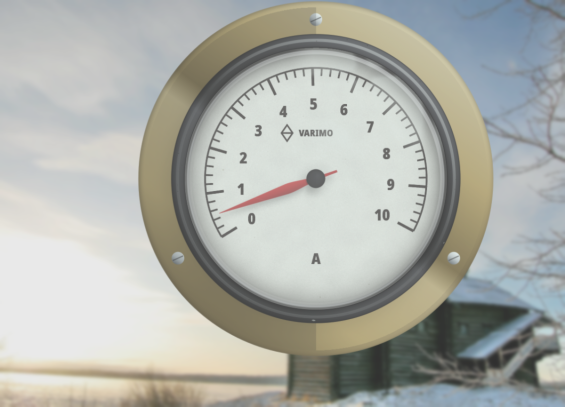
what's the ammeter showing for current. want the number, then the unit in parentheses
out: 0.5 (A)
